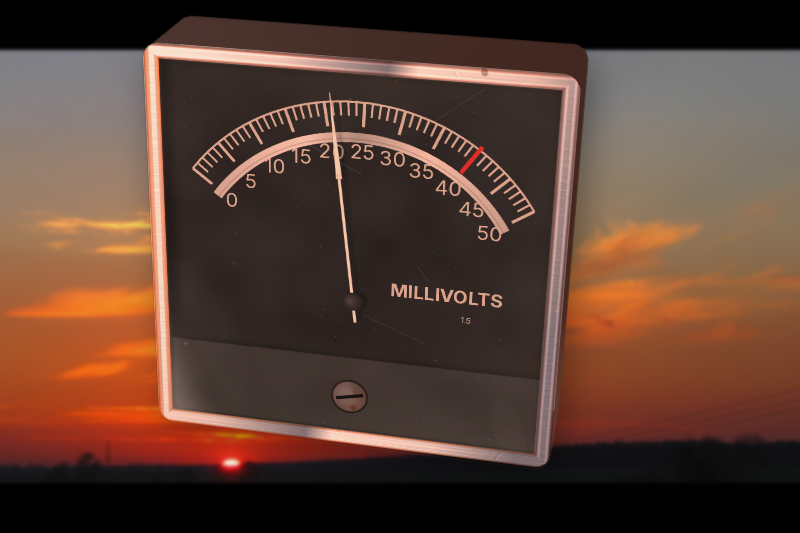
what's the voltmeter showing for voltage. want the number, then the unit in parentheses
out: 21 (mV)
